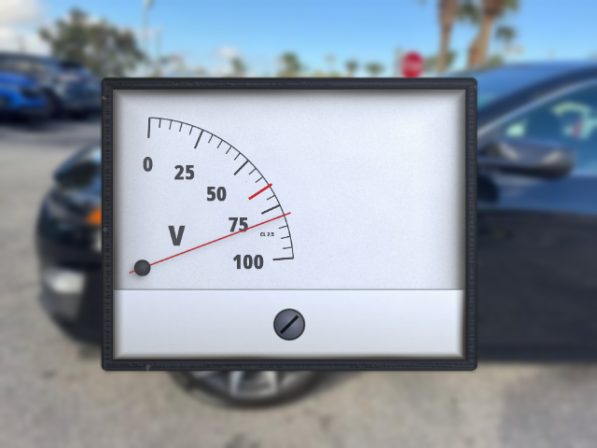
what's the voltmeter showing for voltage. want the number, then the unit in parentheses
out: 80 (V)
